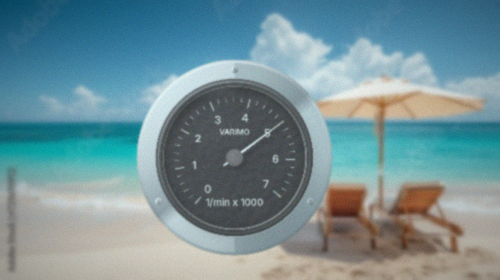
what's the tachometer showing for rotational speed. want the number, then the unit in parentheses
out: 5000 (rpm)
